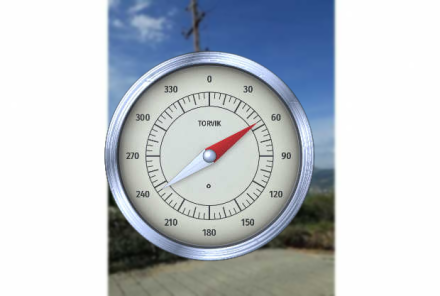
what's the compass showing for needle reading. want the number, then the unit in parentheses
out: 55 (°)
